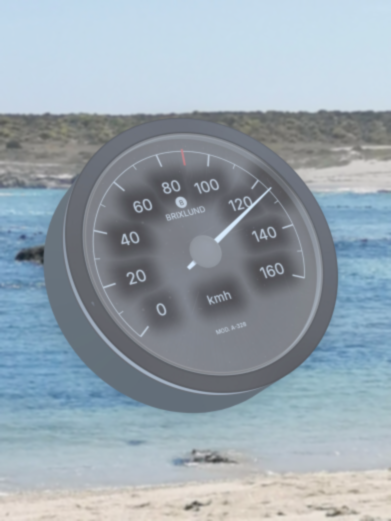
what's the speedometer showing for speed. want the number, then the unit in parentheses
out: 125 (km/h)
